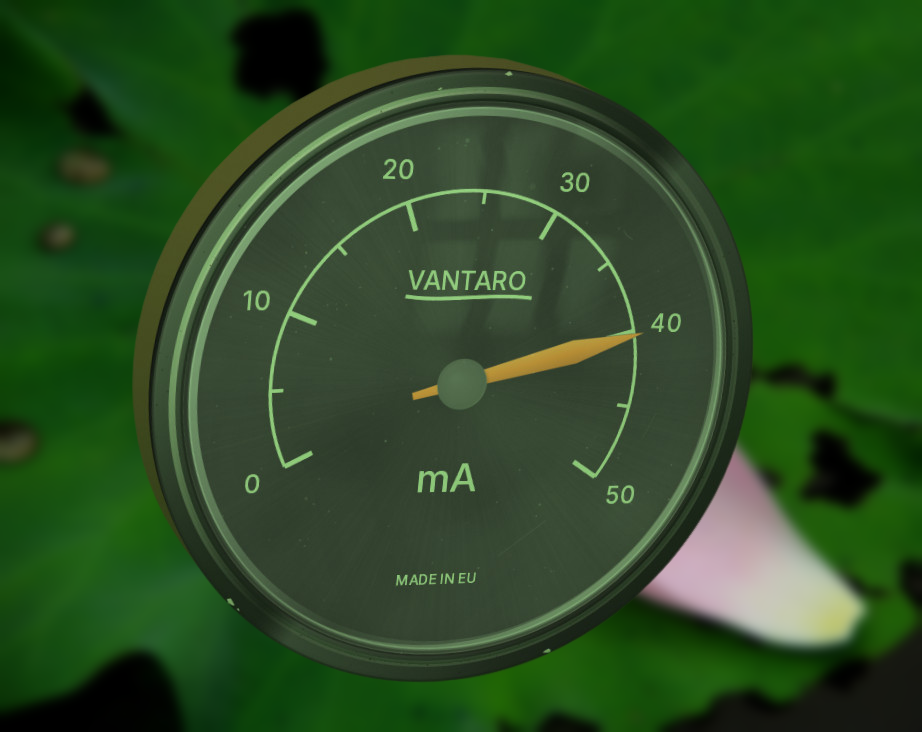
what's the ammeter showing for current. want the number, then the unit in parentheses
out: 40 (mA)
